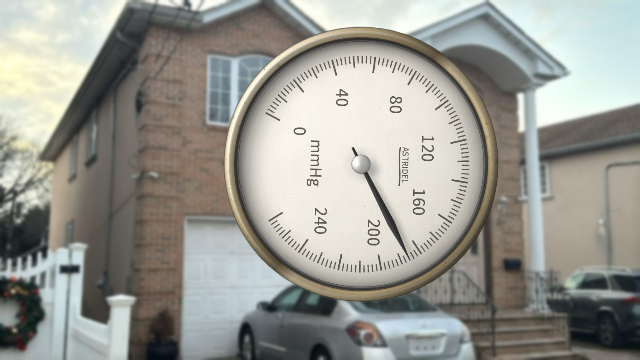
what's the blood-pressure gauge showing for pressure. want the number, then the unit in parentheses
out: 186 (mmHg)
